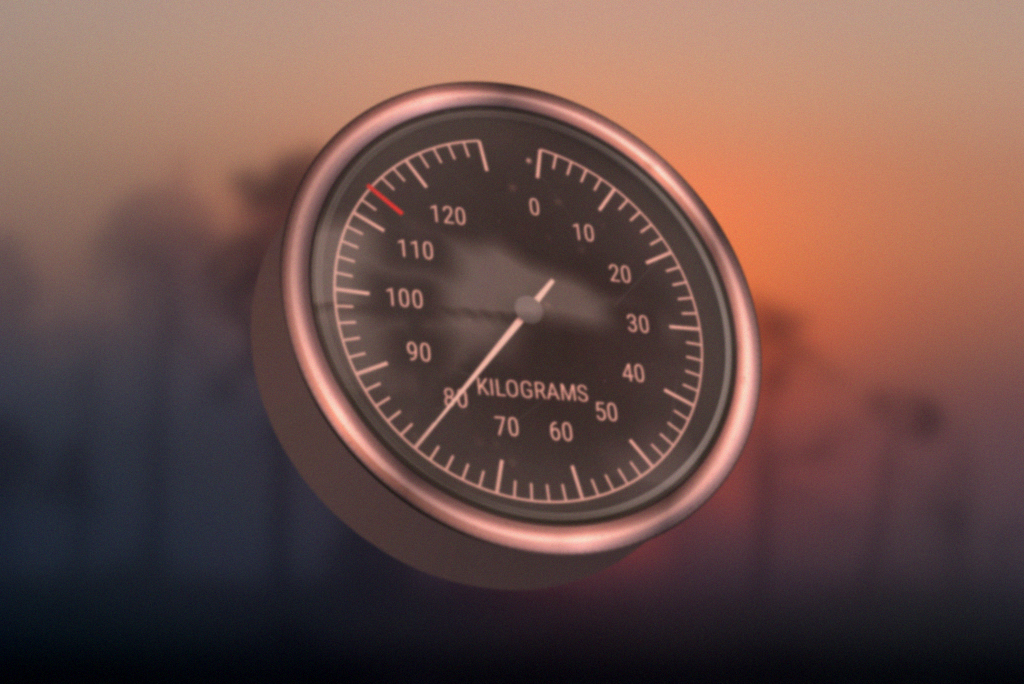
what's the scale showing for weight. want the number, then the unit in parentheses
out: 80 (kg)
